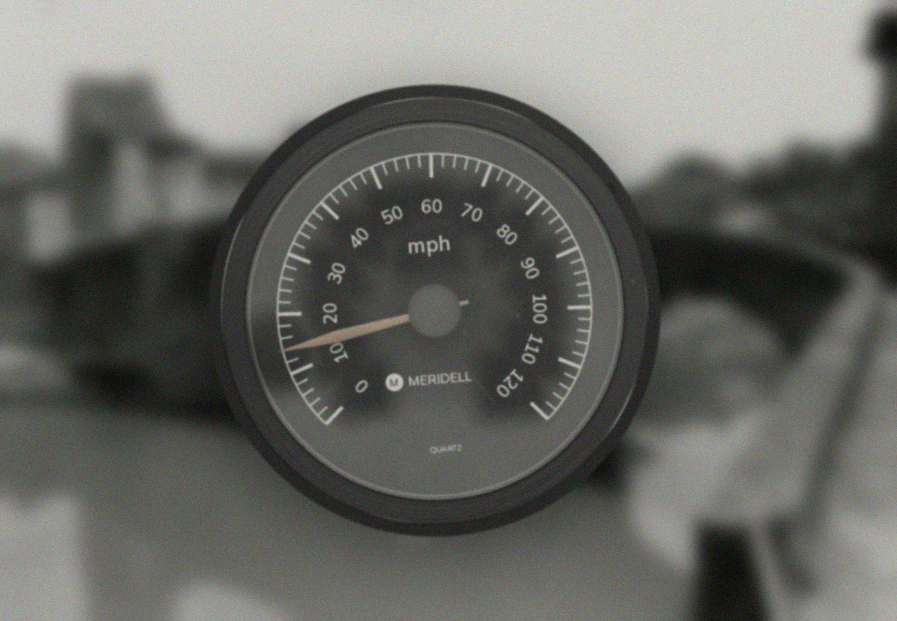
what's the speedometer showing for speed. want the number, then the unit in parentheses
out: 14 (mph)
